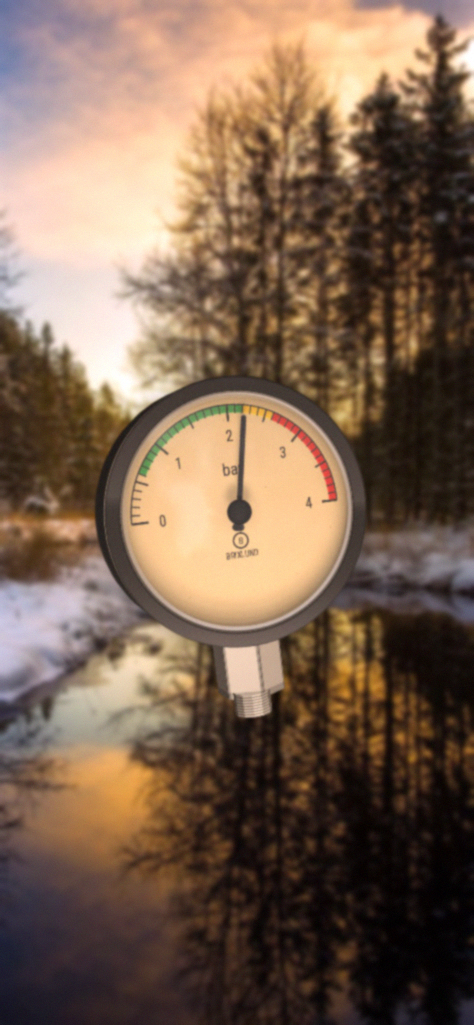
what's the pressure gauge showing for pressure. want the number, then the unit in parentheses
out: 2.2 (bar)
